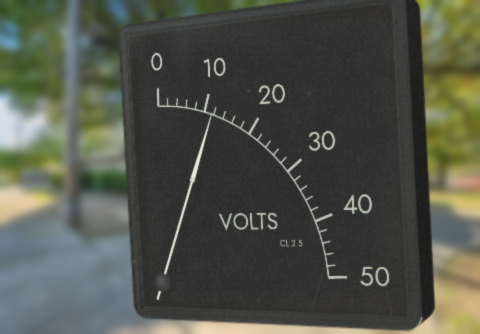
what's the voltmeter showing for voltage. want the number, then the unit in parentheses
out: 12 (V)
